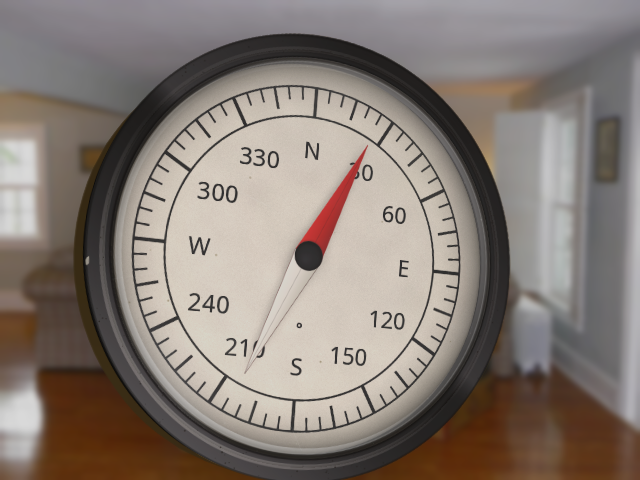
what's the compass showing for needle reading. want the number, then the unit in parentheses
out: 25 (°)
